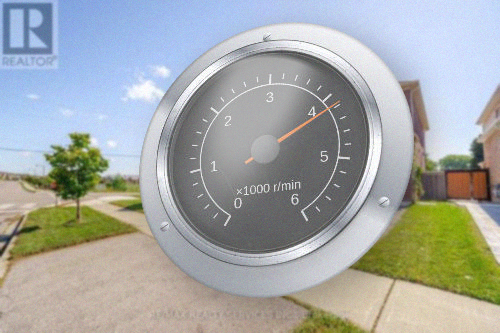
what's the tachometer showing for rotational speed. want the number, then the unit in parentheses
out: 4200 (rpm)
